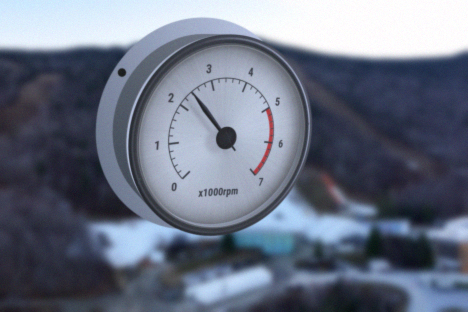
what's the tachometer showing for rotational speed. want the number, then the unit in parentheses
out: 2400 (rpm)
